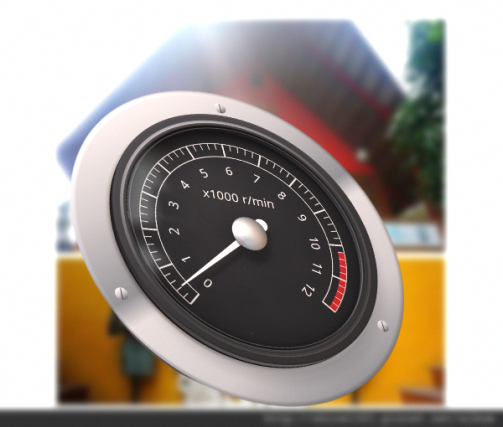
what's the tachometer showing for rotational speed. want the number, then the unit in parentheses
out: 400 (rpm)
